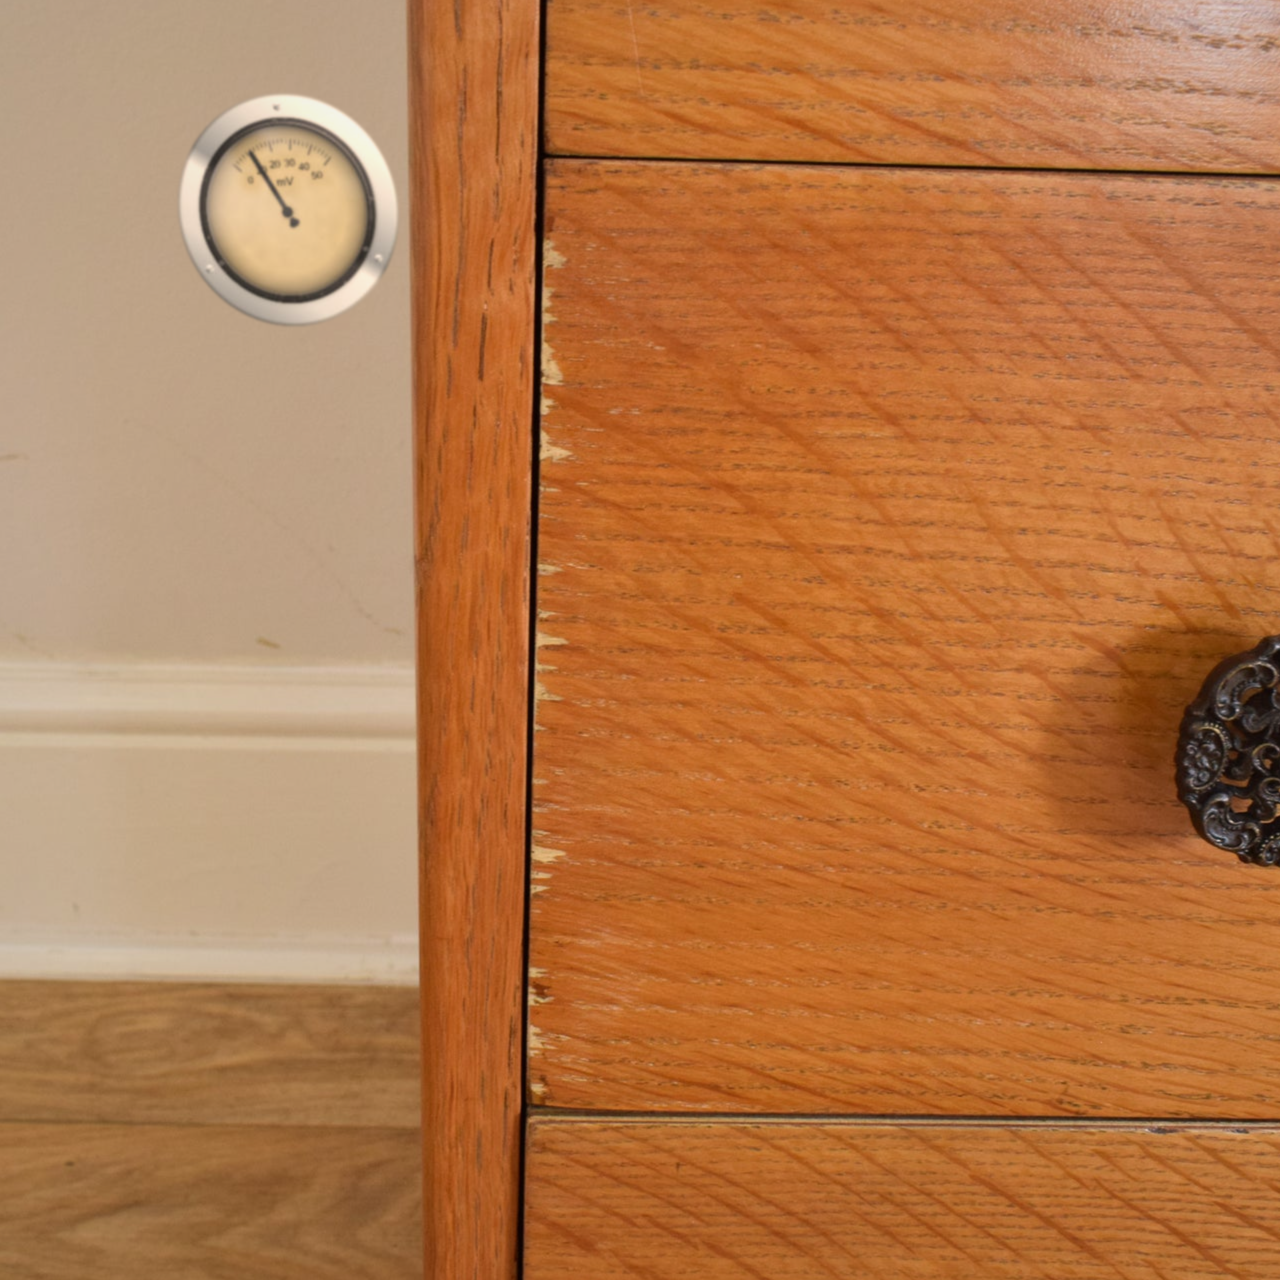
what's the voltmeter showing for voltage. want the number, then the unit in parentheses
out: 10 (mV)
